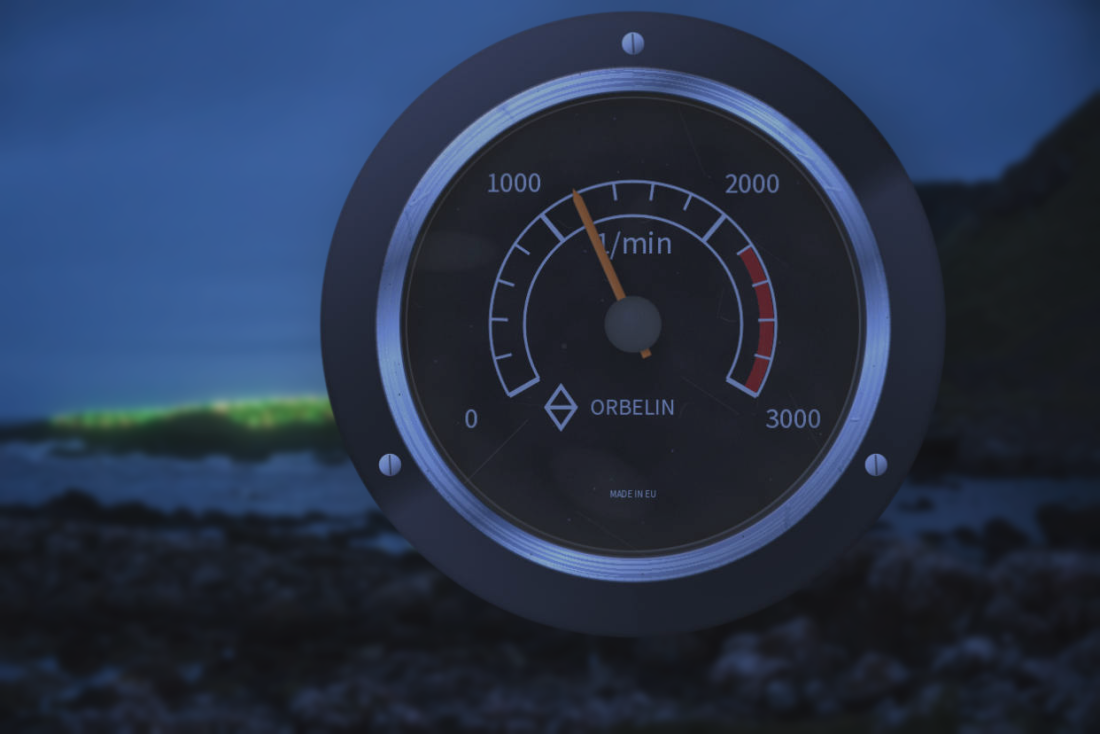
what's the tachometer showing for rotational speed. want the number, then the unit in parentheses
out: 1200 (rpm)
